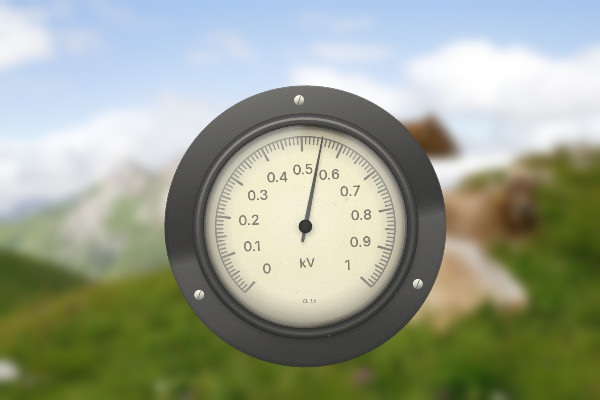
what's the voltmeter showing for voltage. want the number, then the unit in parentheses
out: 0.55 (kV)
